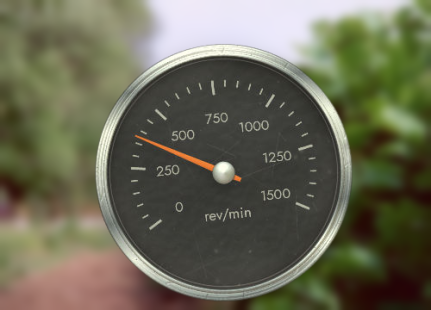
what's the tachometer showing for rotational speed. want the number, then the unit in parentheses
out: 375 (rpm)
